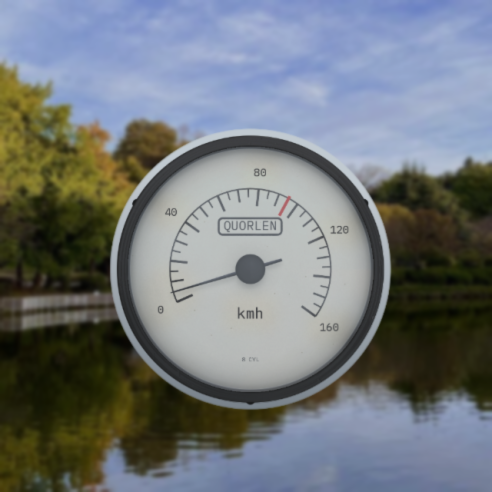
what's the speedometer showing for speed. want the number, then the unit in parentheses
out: 5 (km/h)
